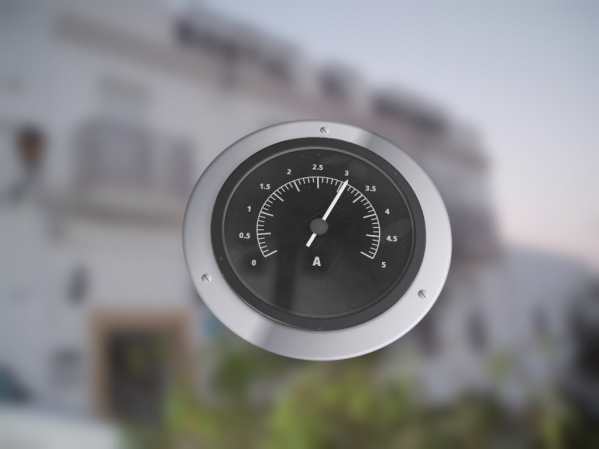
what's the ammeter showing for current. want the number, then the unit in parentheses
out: 3.1 (A)
